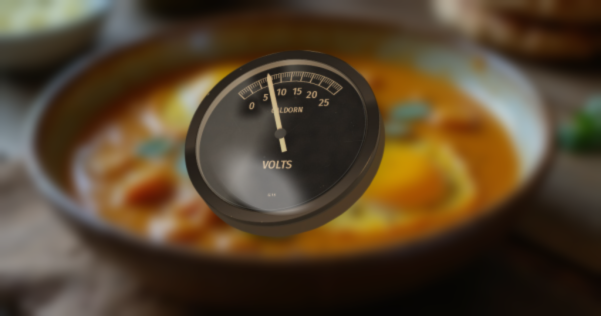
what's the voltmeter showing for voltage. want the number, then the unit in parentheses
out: 7.5 (V)
